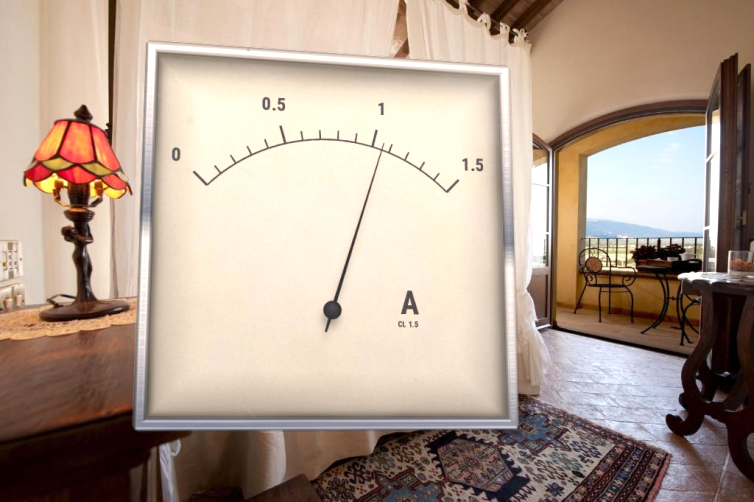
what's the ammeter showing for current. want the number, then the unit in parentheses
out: 1.05 (A)
